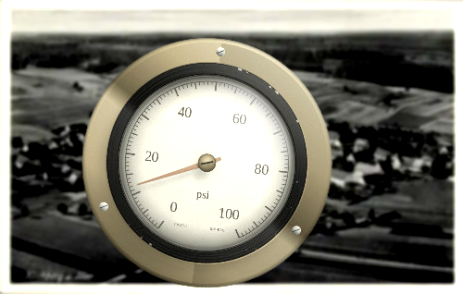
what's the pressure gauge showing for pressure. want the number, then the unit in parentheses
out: 12 (psi)
